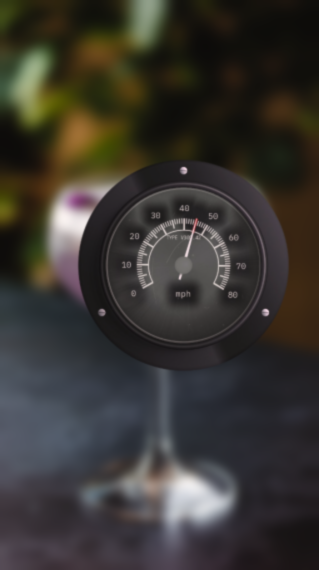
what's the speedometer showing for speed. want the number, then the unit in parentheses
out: 45 (mph)
